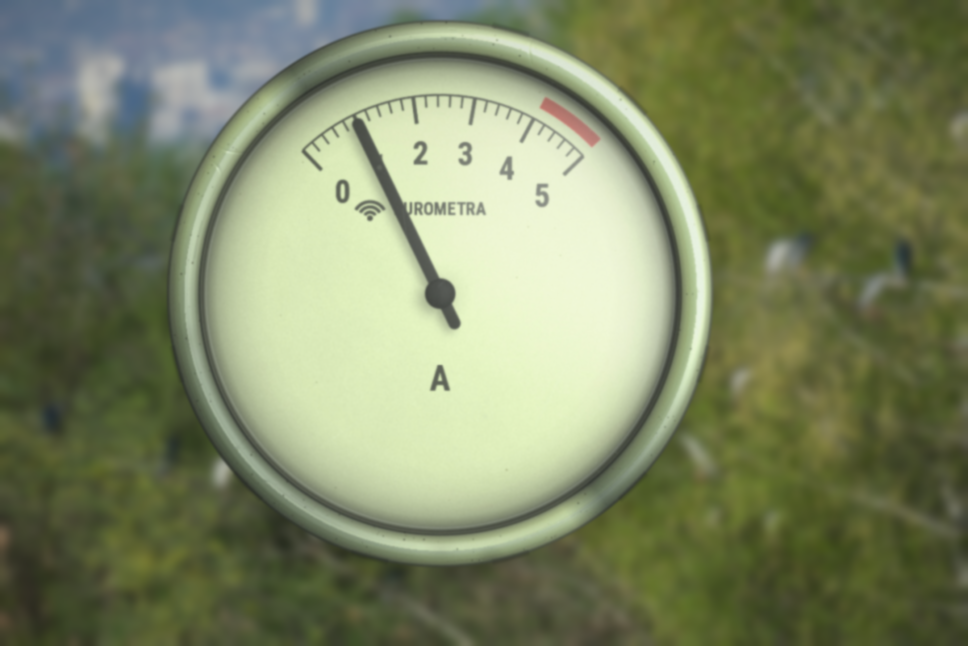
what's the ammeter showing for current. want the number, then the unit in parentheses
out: 1 (A)
